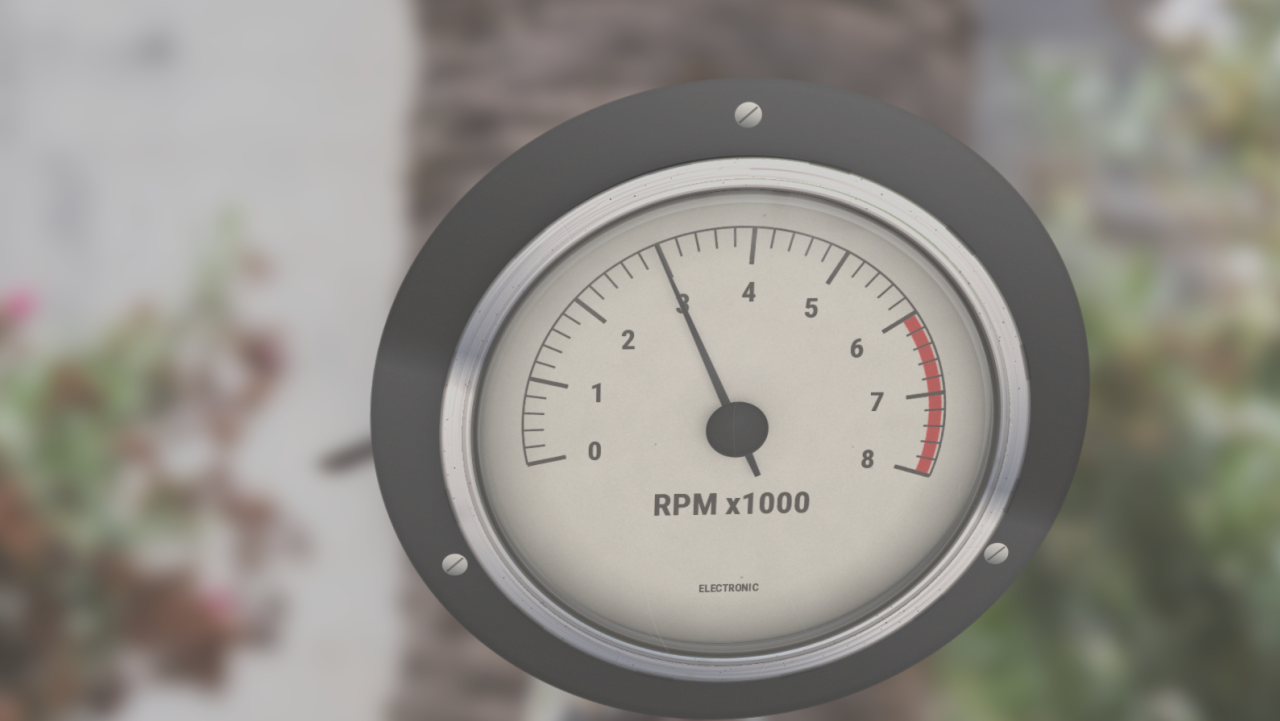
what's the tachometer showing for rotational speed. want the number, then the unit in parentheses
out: 3000 (rpm)
